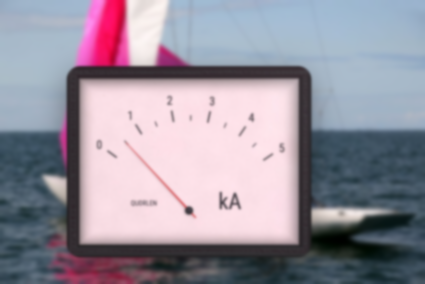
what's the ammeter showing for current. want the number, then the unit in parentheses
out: 0.5 (kA)
